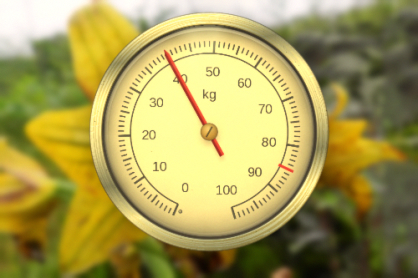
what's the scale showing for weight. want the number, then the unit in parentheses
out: 40 (kg)
